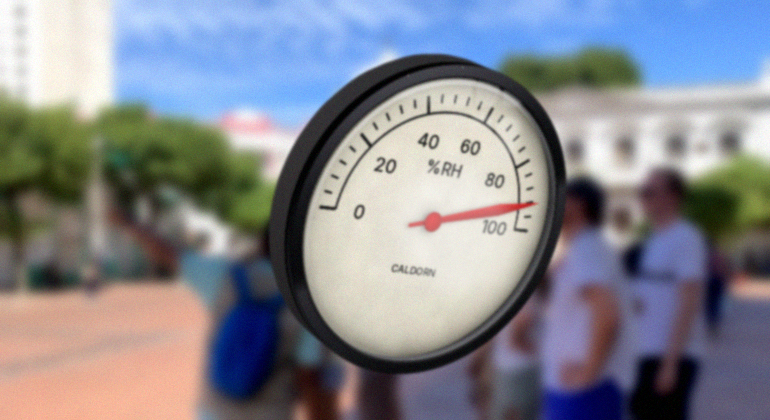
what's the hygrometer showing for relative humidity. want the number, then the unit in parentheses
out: 92 (%)
